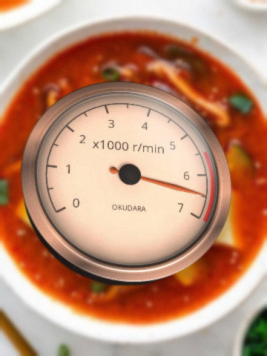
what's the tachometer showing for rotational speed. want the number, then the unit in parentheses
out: 6500 (rpm)
